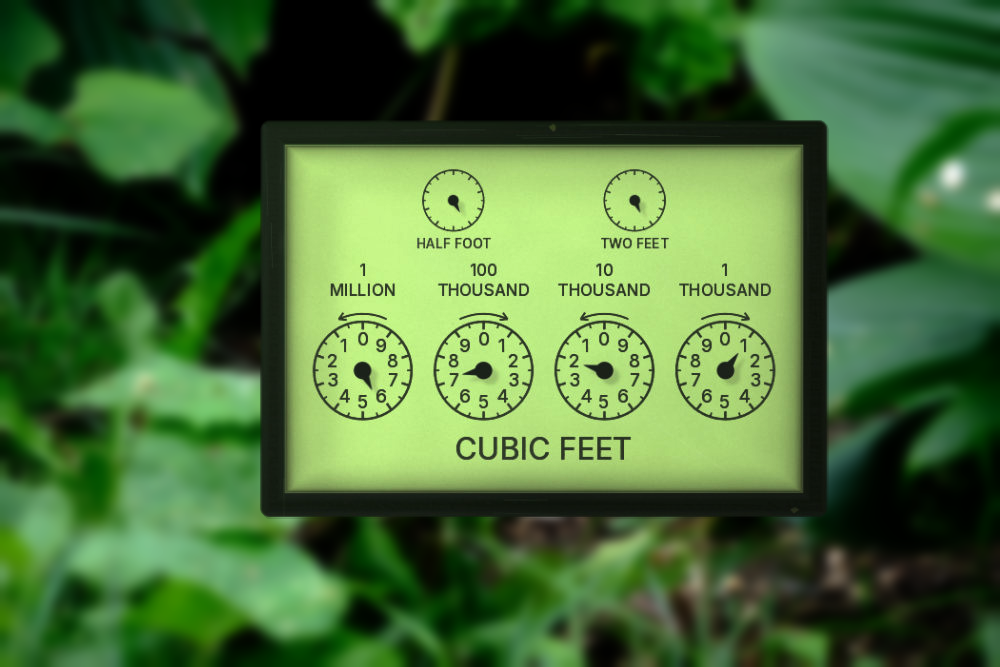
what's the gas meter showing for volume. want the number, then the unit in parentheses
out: 572100 (ft³)
